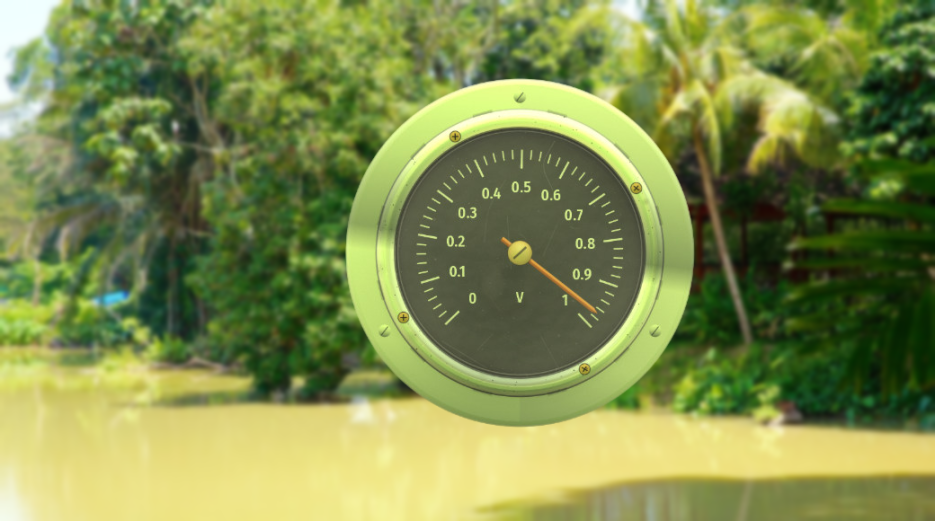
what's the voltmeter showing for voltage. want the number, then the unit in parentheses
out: 0.97 (V)
